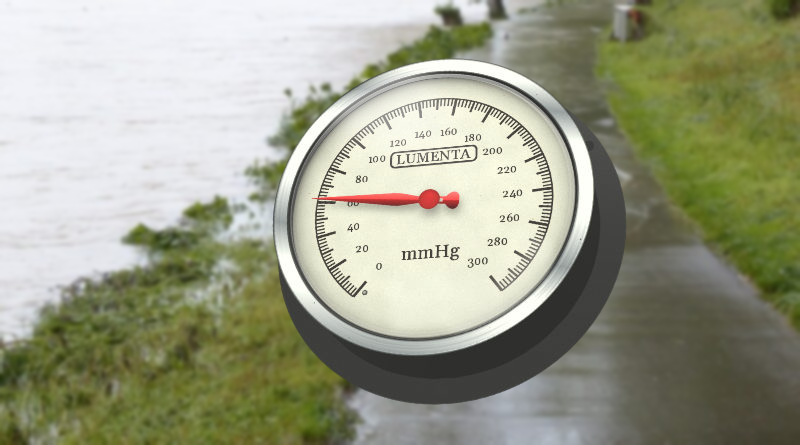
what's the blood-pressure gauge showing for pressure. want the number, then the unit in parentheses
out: 60 (mmHg)
